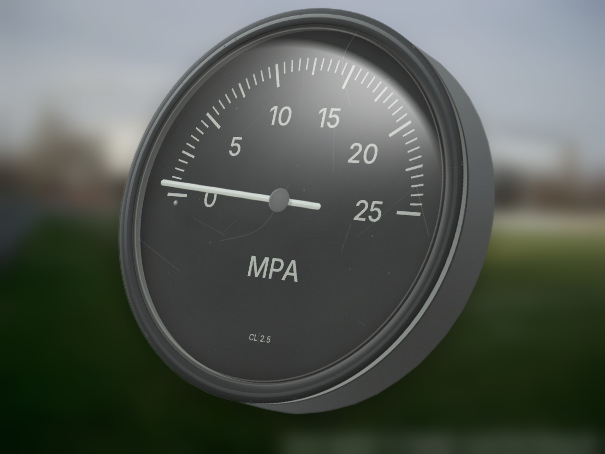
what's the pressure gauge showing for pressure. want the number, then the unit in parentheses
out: 0.5 (MPa)
